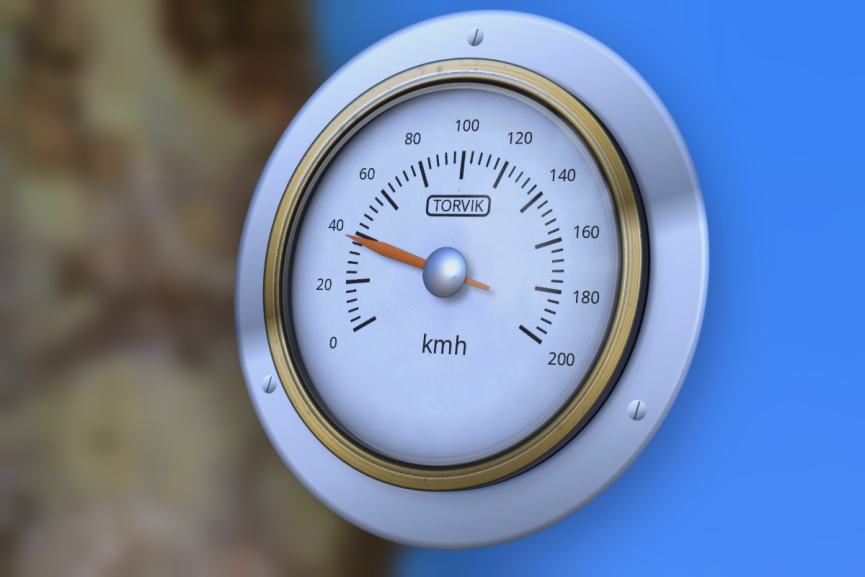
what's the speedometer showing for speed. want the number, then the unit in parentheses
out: 38 (km/h)
